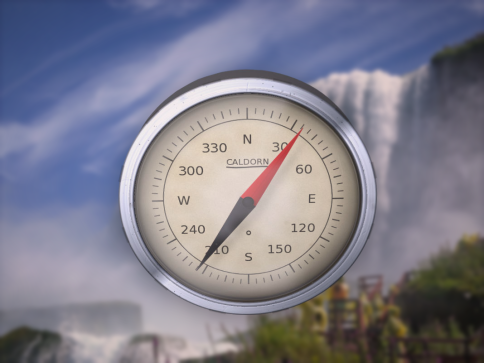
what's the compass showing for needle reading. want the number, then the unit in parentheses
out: 35 (°)
